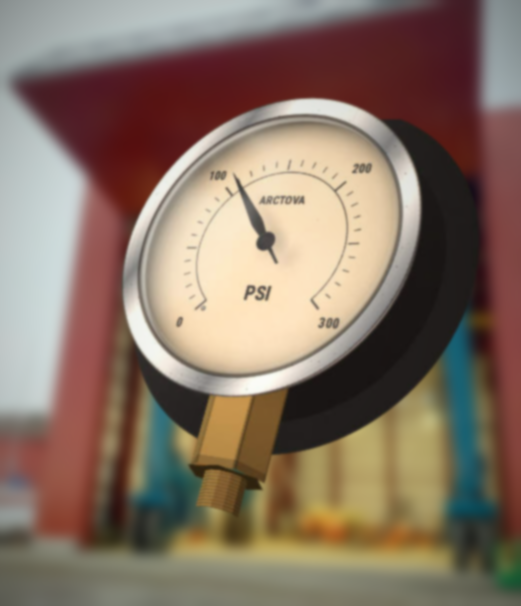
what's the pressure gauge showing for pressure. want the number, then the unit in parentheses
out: 110 (psi)
